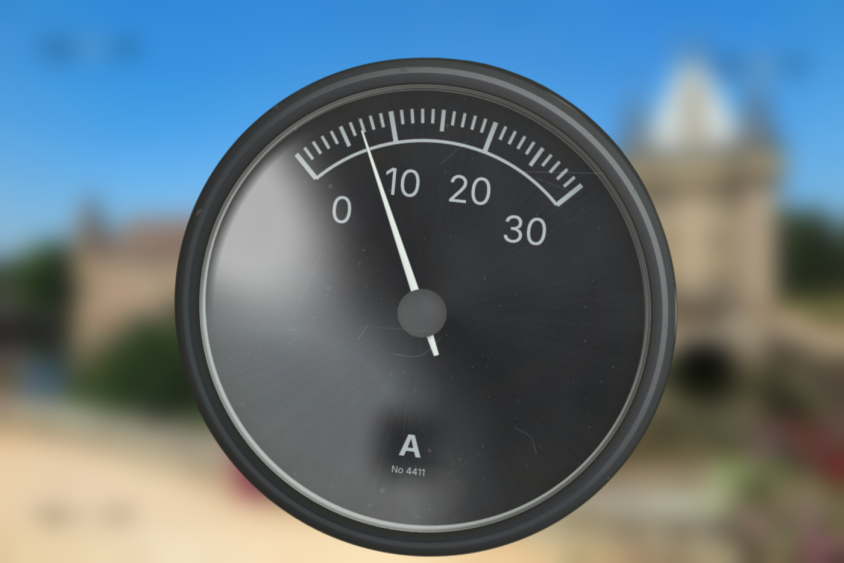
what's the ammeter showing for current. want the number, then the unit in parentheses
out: 7 (A)
